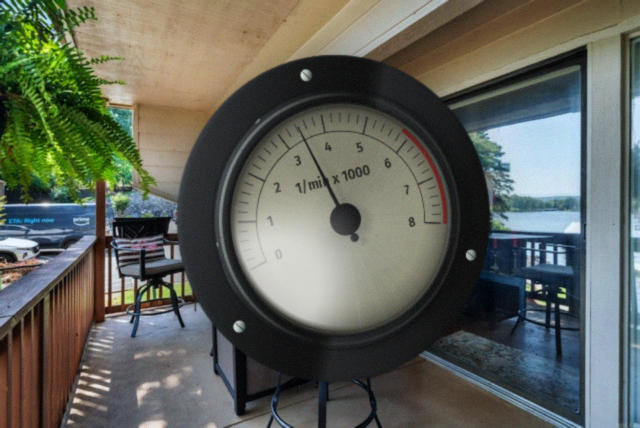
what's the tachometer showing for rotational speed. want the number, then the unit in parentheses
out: 3400 (rpm)
